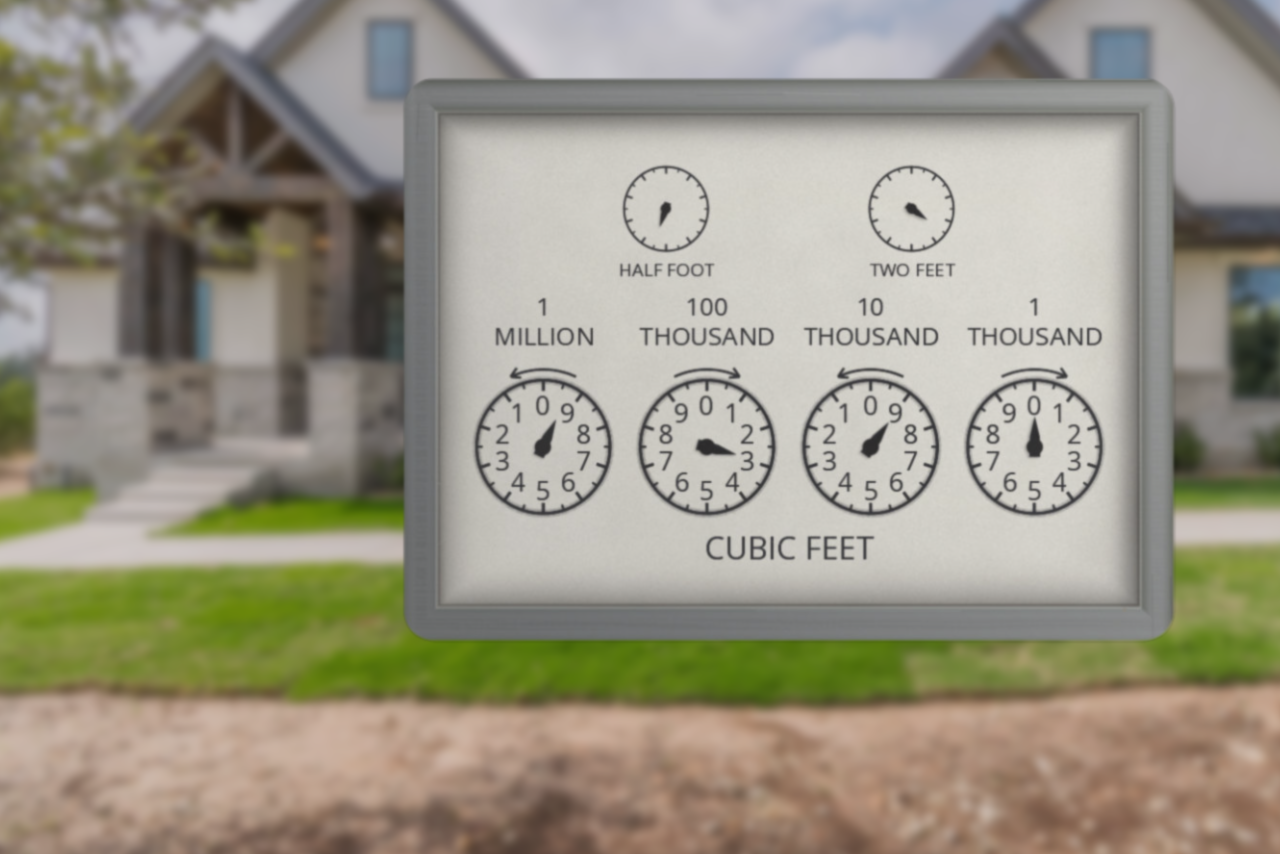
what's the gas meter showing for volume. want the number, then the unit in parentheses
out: 929000 (ft³)
